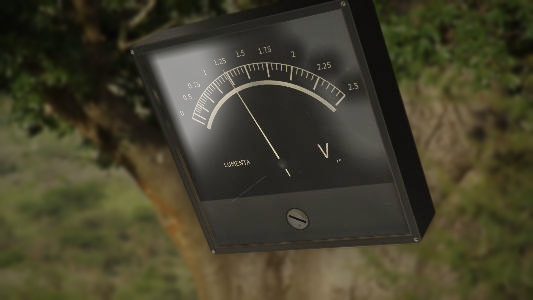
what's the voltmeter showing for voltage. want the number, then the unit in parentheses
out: 1.25 (V)
